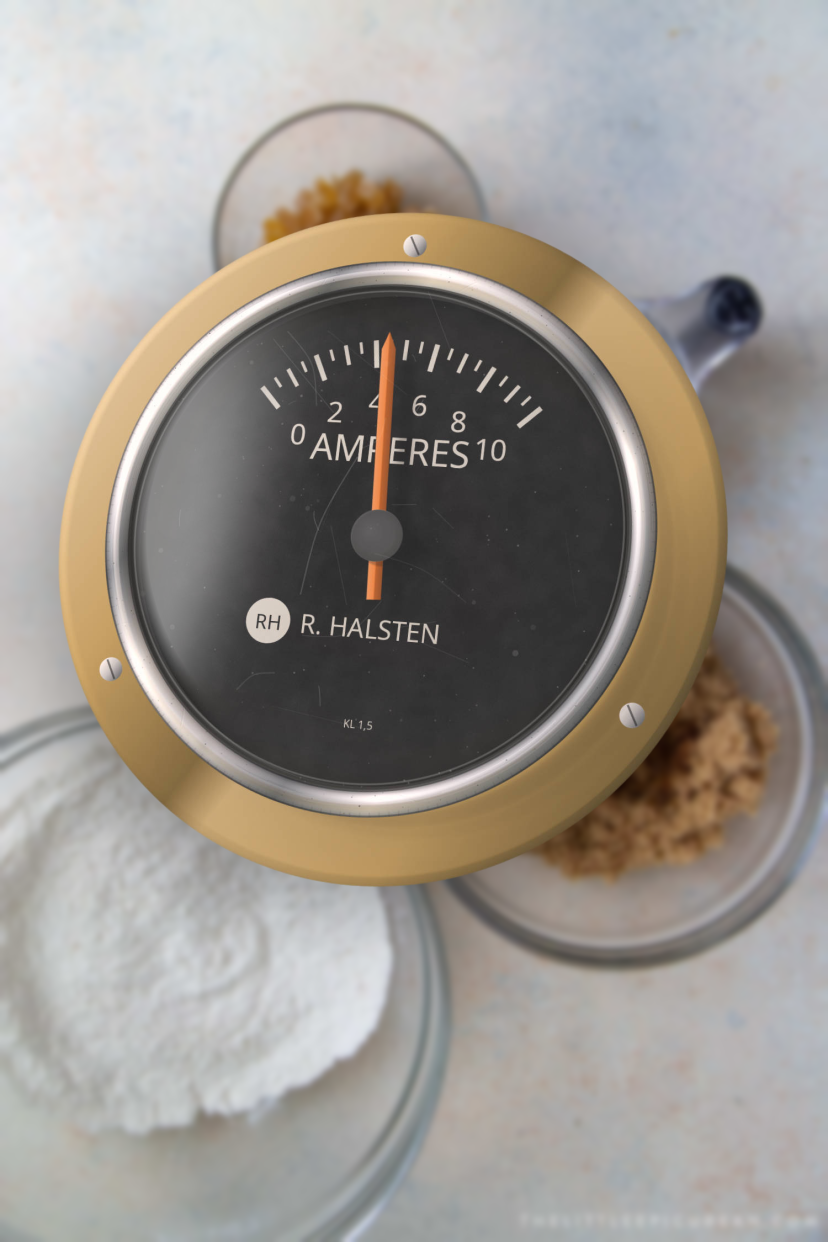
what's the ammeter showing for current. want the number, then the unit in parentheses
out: 4.5 (A)
